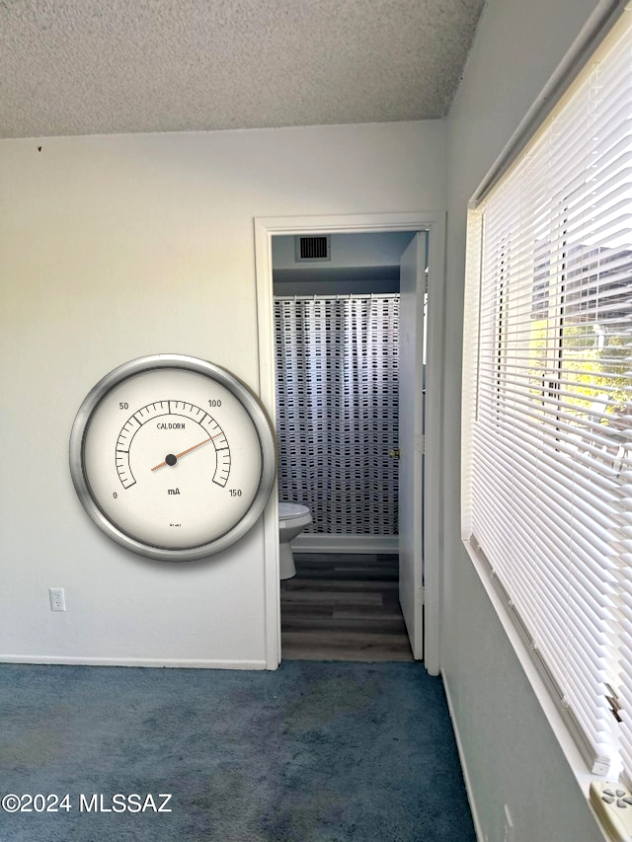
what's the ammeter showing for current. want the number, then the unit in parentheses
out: 115 (mA)
